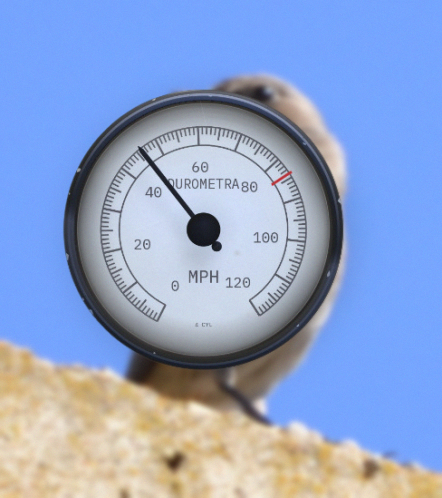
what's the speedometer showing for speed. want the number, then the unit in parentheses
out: 46 (mph)
